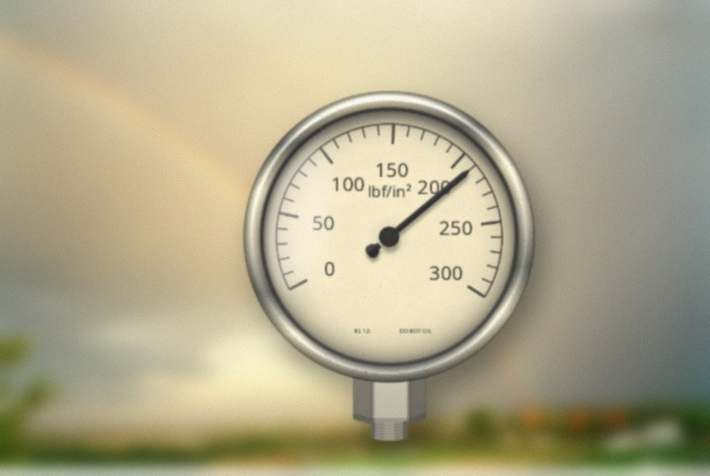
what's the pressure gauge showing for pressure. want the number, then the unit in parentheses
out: 210 (psi)
